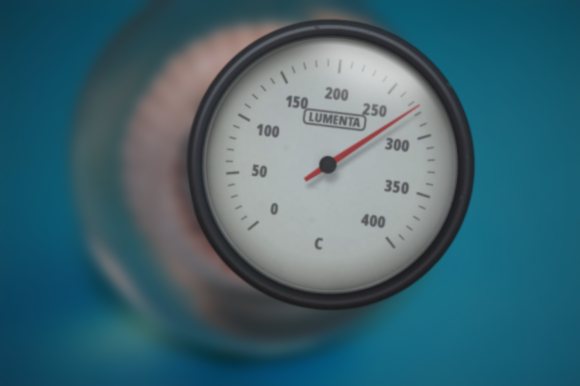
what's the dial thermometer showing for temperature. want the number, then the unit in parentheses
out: 275 (°C)
